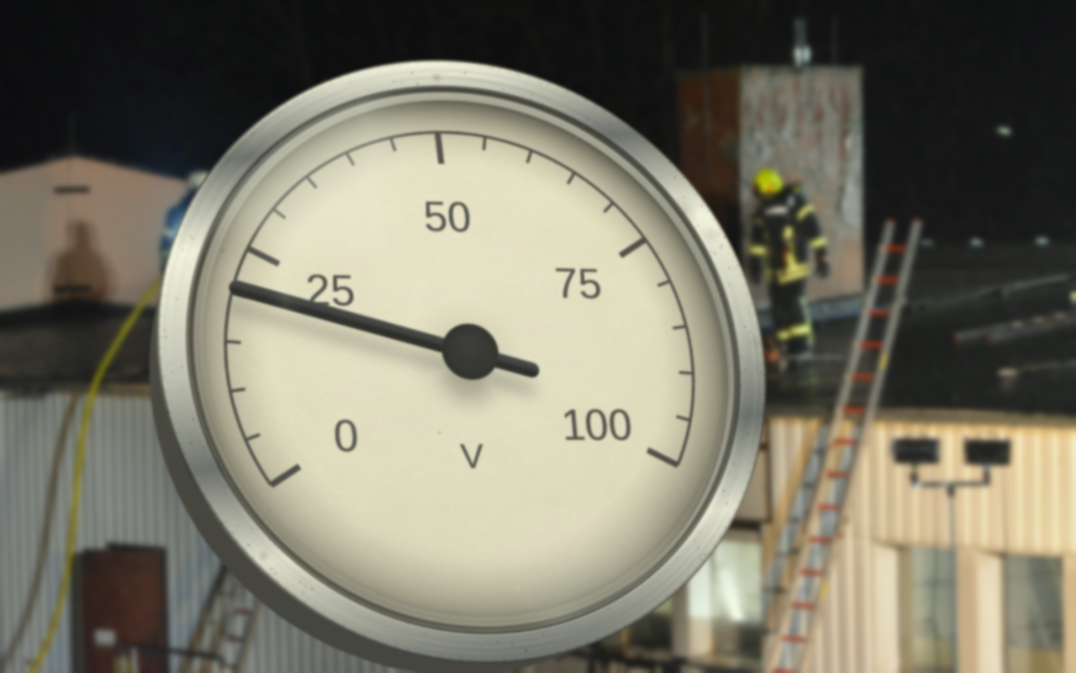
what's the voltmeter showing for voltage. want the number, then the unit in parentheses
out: 20 (V)
